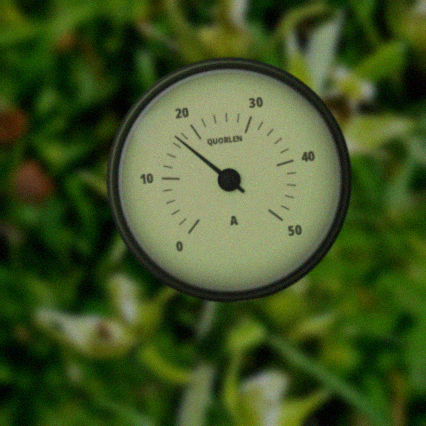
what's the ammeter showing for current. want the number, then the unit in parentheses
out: 17 (A)
